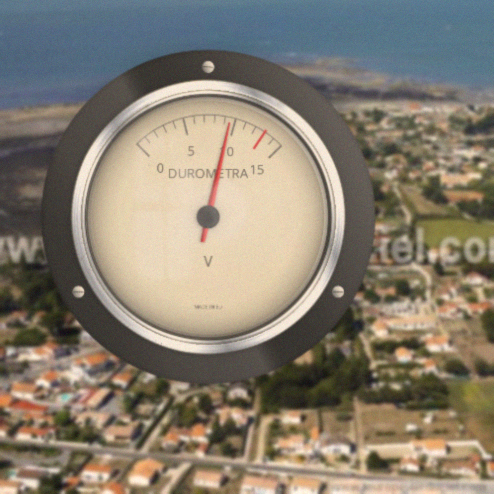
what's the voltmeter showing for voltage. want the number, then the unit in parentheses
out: 9.5 (V)
